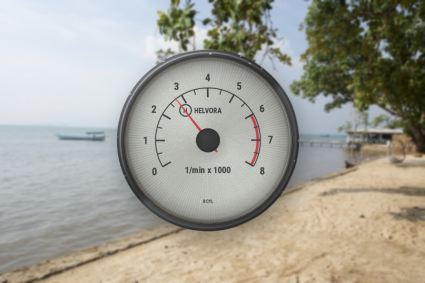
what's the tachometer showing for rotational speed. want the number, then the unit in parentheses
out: 2750 (rpm)
